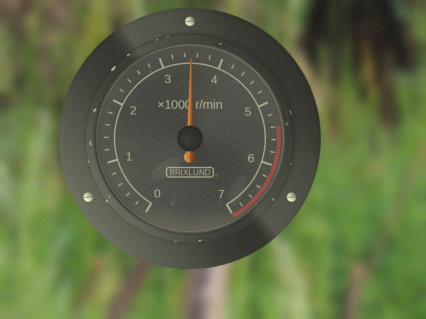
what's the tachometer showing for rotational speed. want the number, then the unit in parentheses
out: 3500 (rpm)
